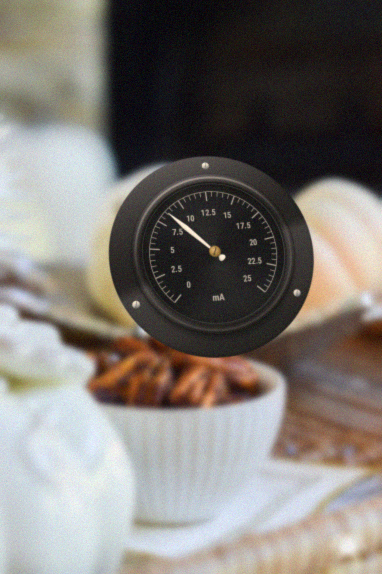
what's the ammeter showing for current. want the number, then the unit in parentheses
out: 8.5 (mA)
